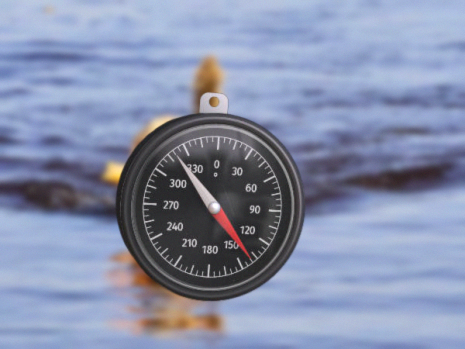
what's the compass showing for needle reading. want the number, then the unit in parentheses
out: 140 (°)
